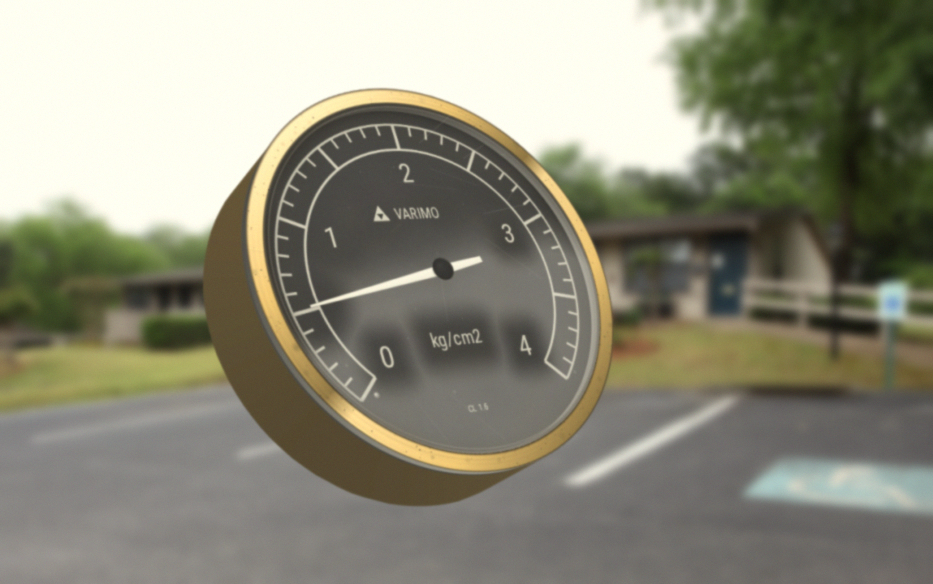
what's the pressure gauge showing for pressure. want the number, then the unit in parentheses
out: 0.5 (kg/cm²)
